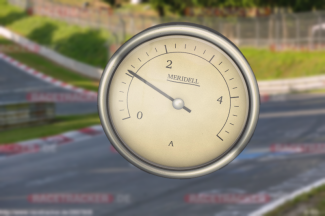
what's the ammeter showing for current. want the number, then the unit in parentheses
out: 1.1 (A)
